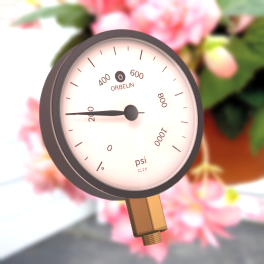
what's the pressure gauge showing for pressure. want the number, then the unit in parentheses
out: 200 (psi)
